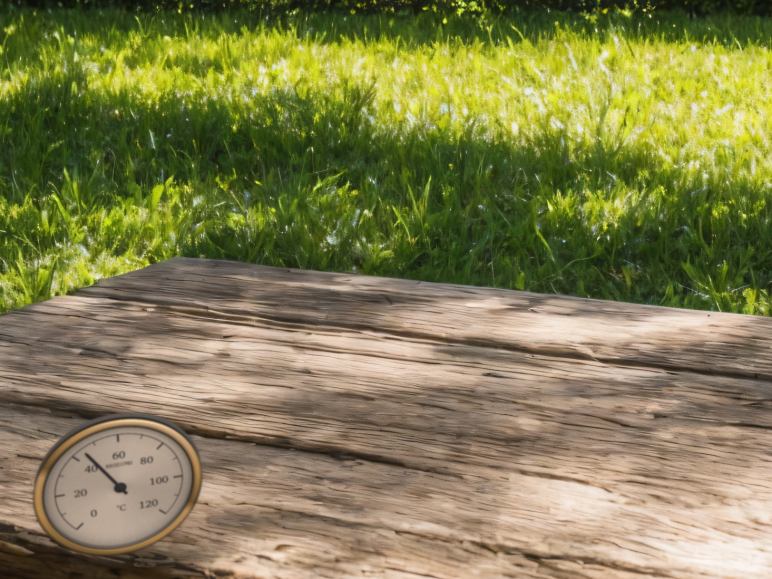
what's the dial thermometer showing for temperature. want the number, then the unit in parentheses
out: 45 (°C)
